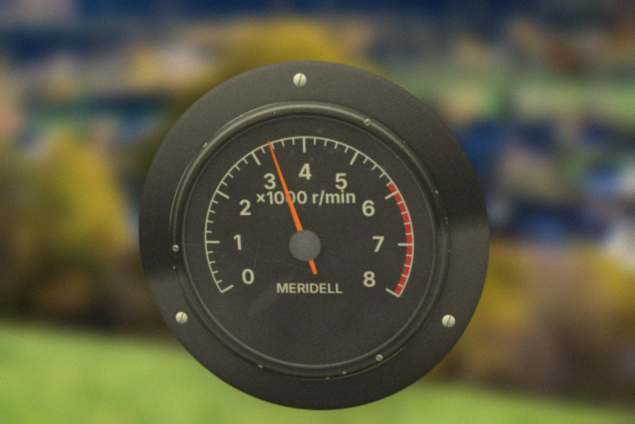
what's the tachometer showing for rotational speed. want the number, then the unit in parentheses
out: 3400 (rpm)
